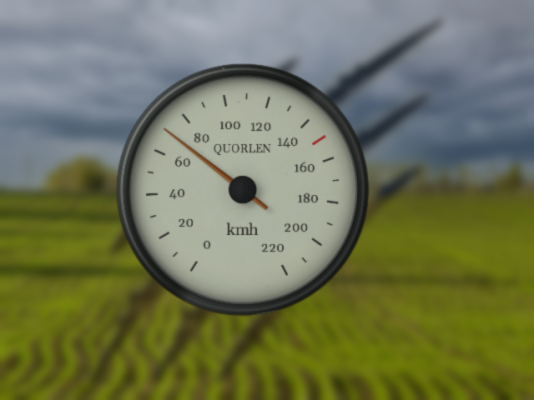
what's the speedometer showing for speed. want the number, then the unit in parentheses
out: 70 (km/h)
